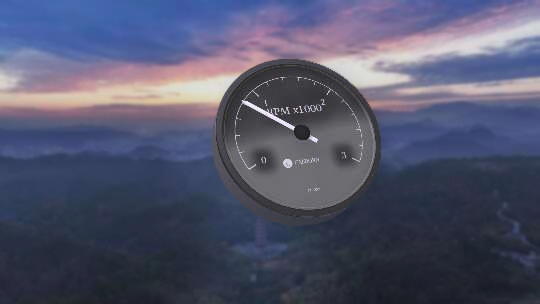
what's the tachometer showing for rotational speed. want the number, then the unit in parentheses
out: 800 (rpm)
